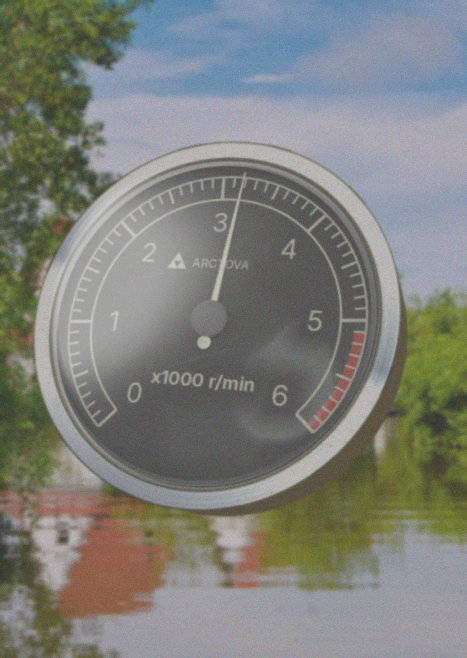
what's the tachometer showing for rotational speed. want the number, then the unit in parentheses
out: 3200 (rpm)
